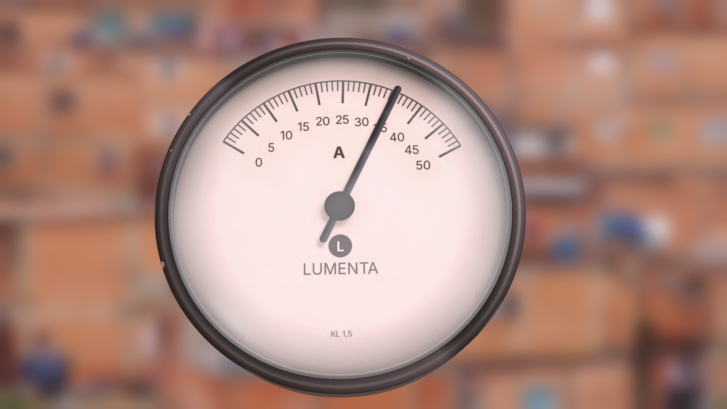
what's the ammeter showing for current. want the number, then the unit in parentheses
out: 35 (A)
